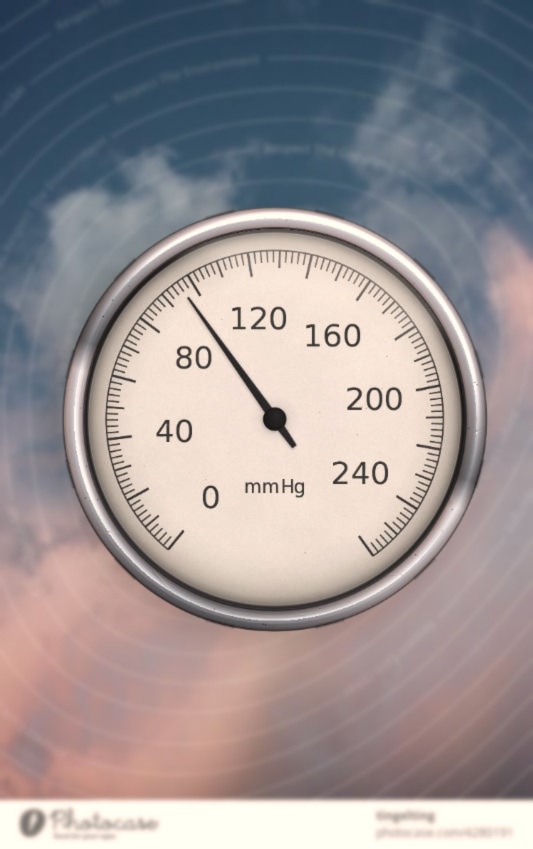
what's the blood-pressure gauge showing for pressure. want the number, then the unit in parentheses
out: 96 (mmHg)
